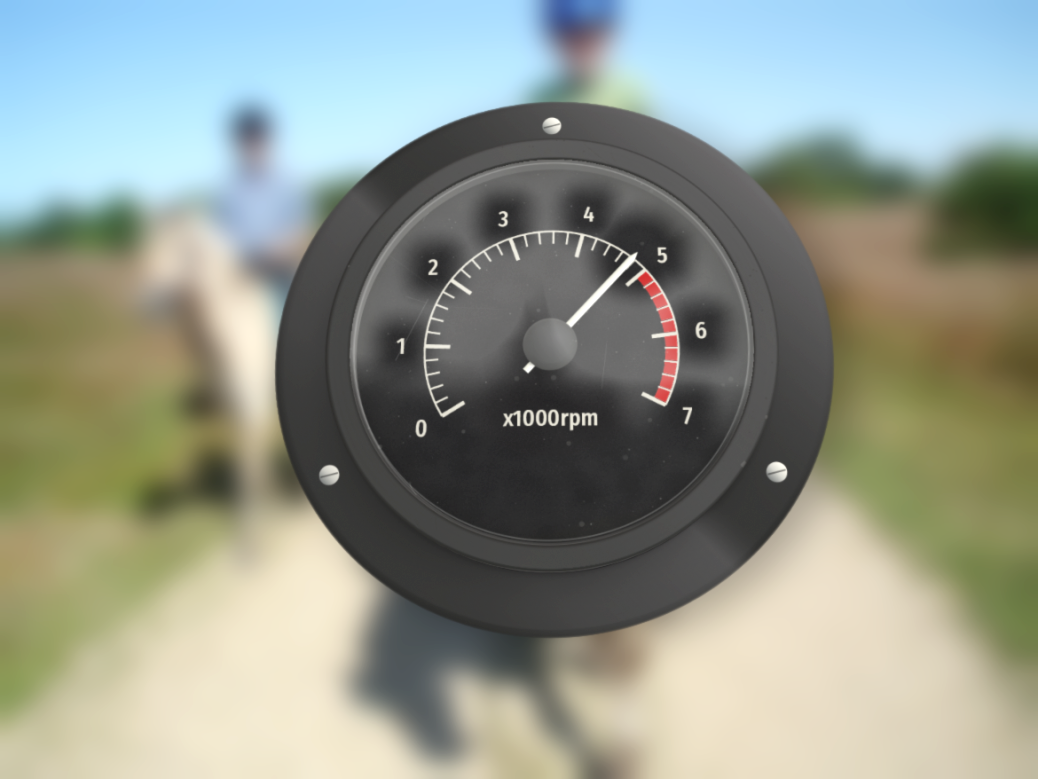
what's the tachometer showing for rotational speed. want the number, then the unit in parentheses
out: 4800 (rpm)
